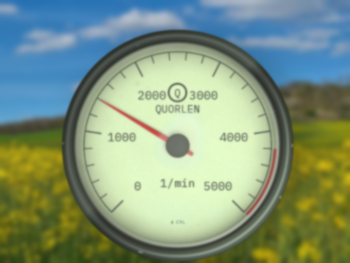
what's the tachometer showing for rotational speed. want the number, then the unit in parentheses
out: 1400 (rpm)
